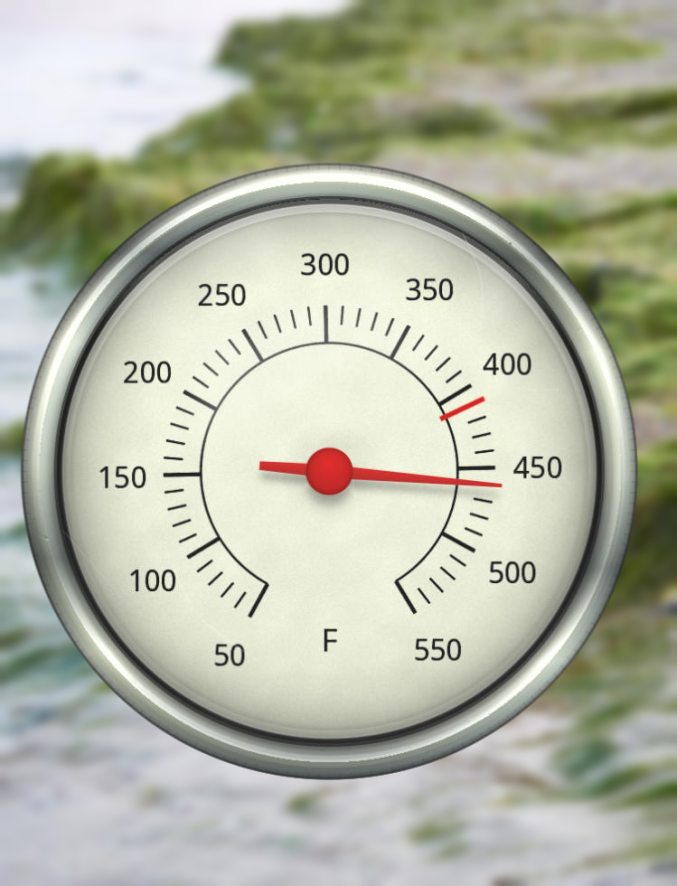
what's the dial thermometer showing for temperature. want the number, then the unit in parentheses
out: 460 (°F)
